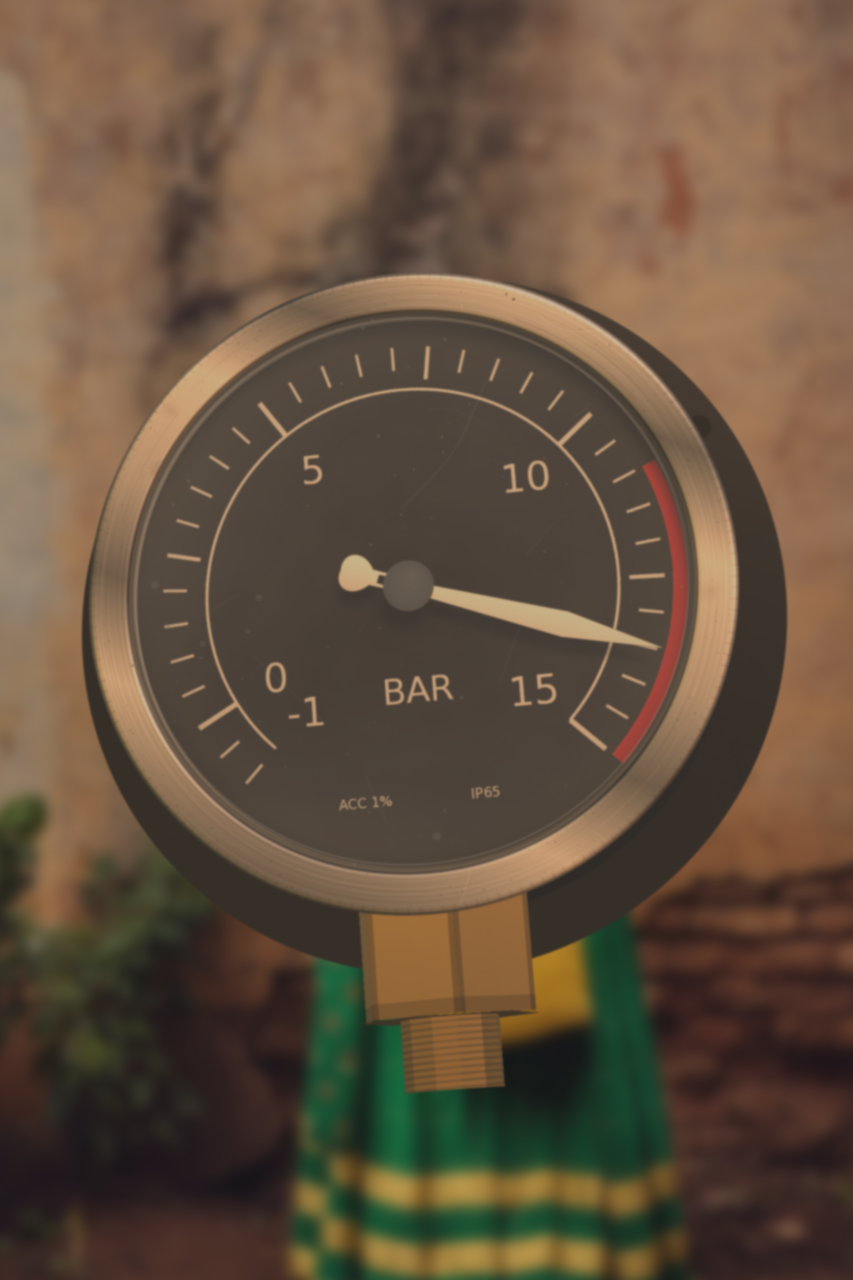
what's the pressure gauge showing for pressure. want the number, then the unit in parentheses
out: 13.5 (bar)
